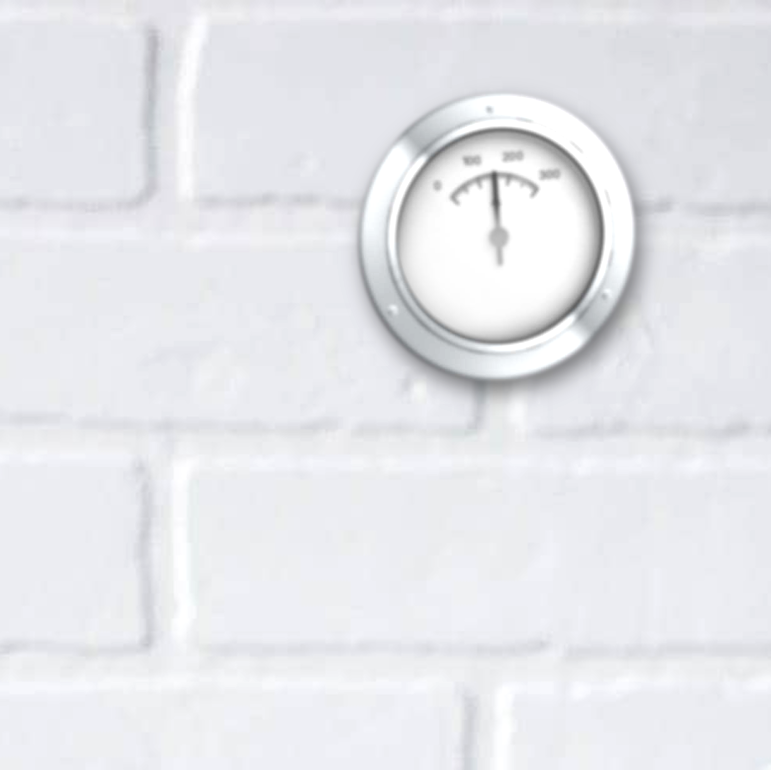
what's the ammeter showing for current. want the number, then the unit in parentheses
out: 150 (A)
